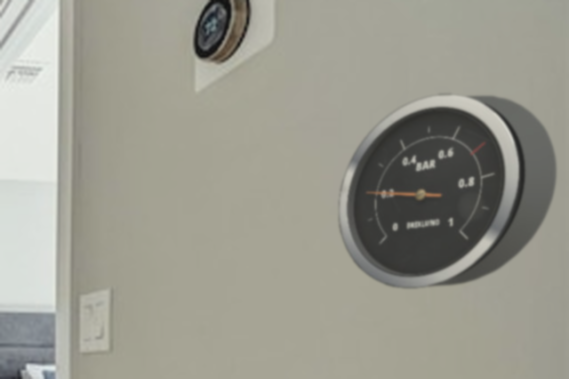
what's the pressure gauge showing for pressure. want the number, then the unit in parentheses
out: 0.2 (bar)
